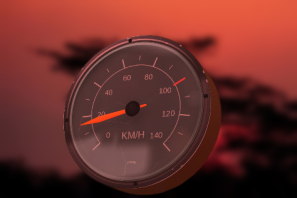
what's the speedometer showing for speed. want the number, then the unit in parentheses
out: 15 (km/h)
